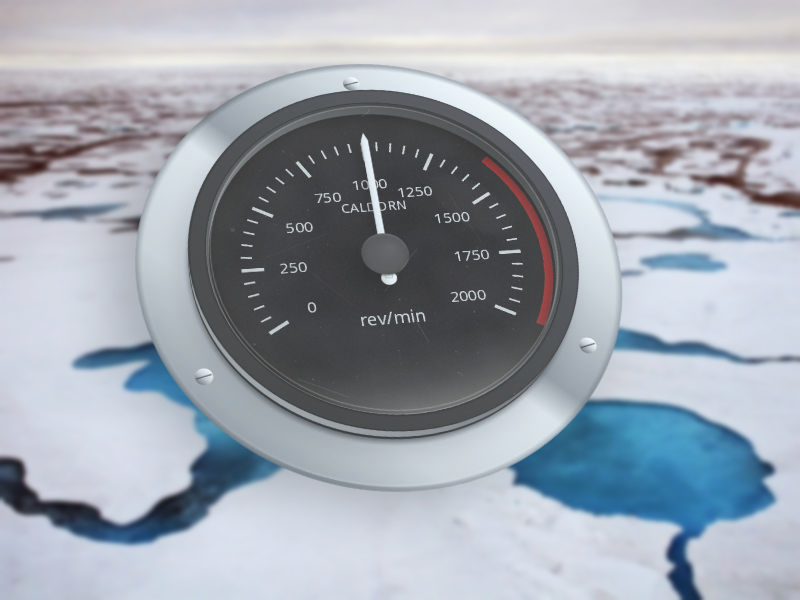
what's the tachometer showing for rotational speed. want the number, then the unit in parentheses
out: 1000 (rpm)
